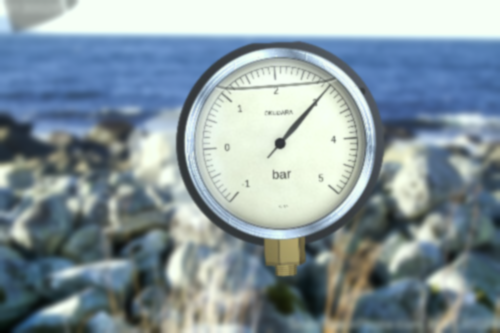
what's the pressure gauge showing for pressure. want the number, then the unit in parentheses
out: 3 (bar)
